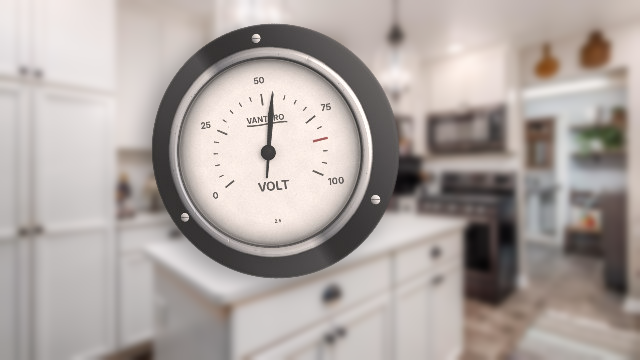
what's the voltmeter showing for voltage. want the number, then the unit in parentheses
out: 55 (V)
